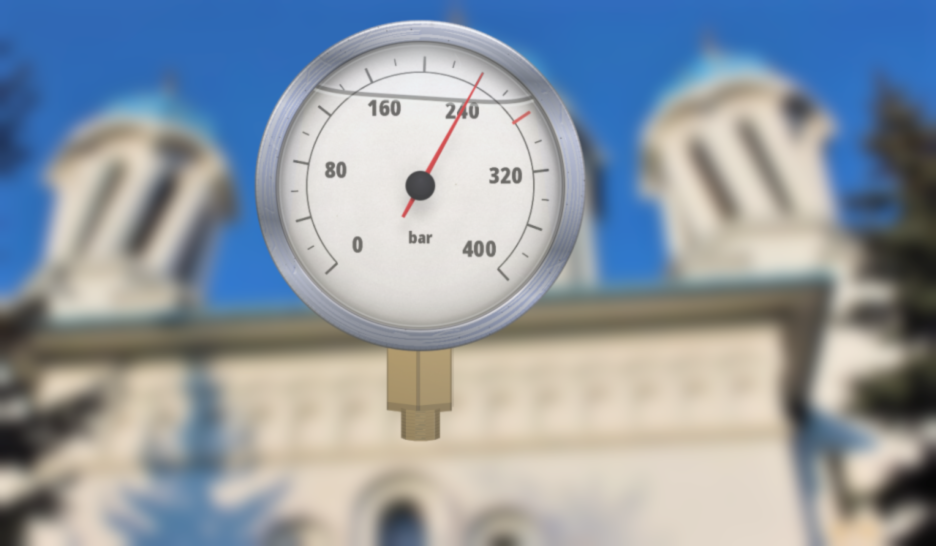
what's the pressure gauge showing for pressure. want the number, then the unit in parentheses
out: 240 (bar)
